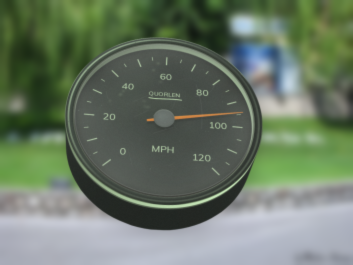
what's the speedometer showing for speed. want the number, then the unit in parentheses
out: 95 (mph)
